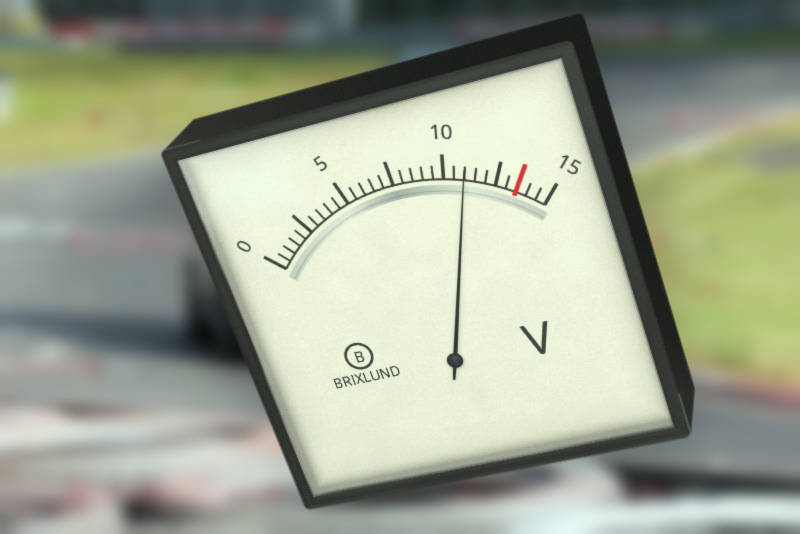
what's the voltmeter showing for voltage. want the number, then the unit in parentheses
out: 11 (V)
